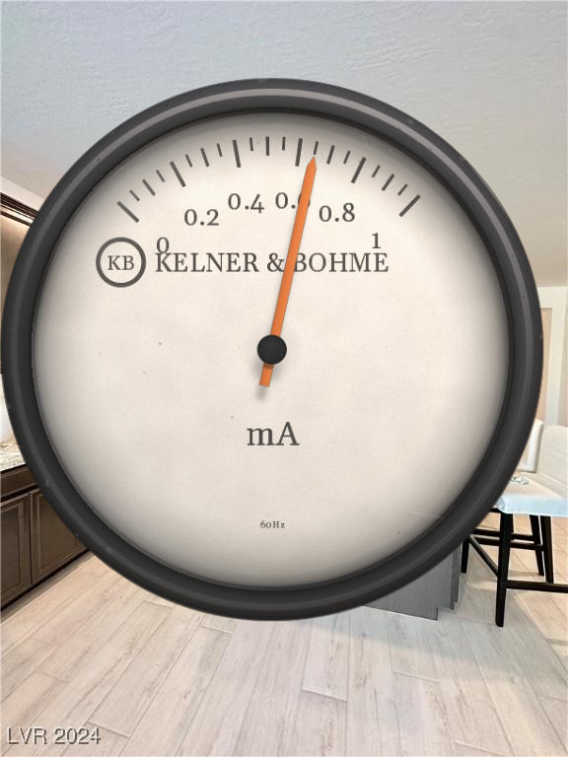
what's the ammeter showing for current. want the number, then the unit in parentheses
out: 0.65 (mA)
